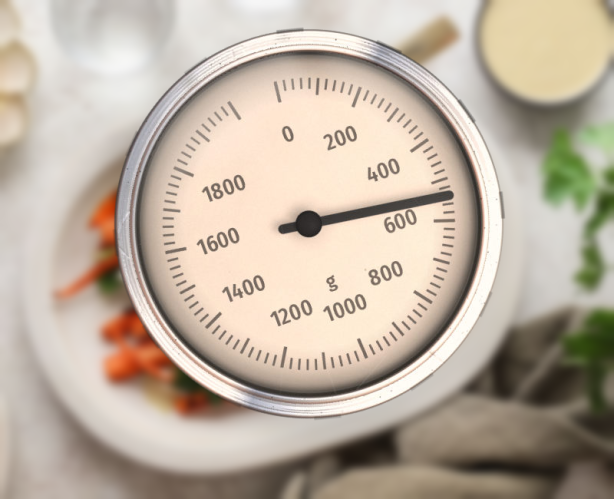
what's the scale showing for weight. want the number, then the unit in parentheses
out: 540 (g)
